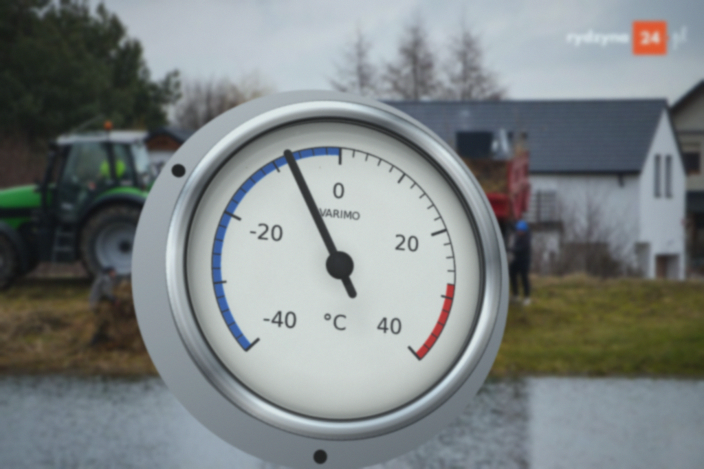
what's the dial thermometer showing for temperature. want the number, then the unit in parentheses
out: -8 (°C)
